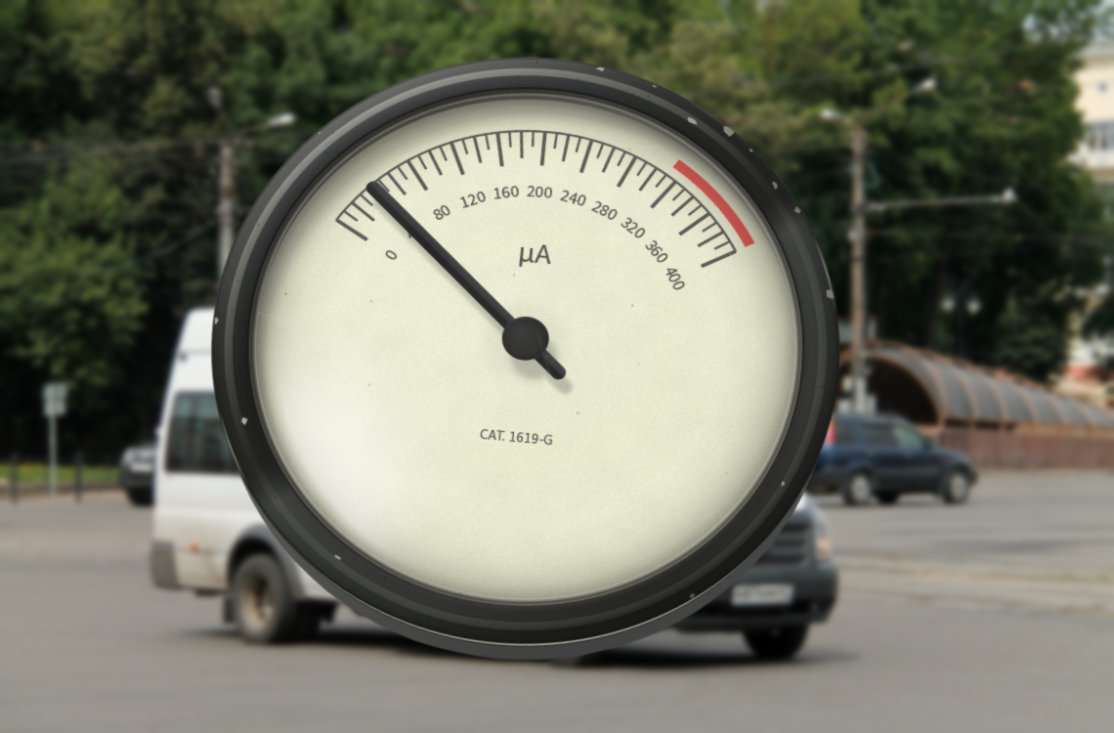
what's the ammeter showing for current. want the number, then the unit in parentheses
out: 40 (µA)
